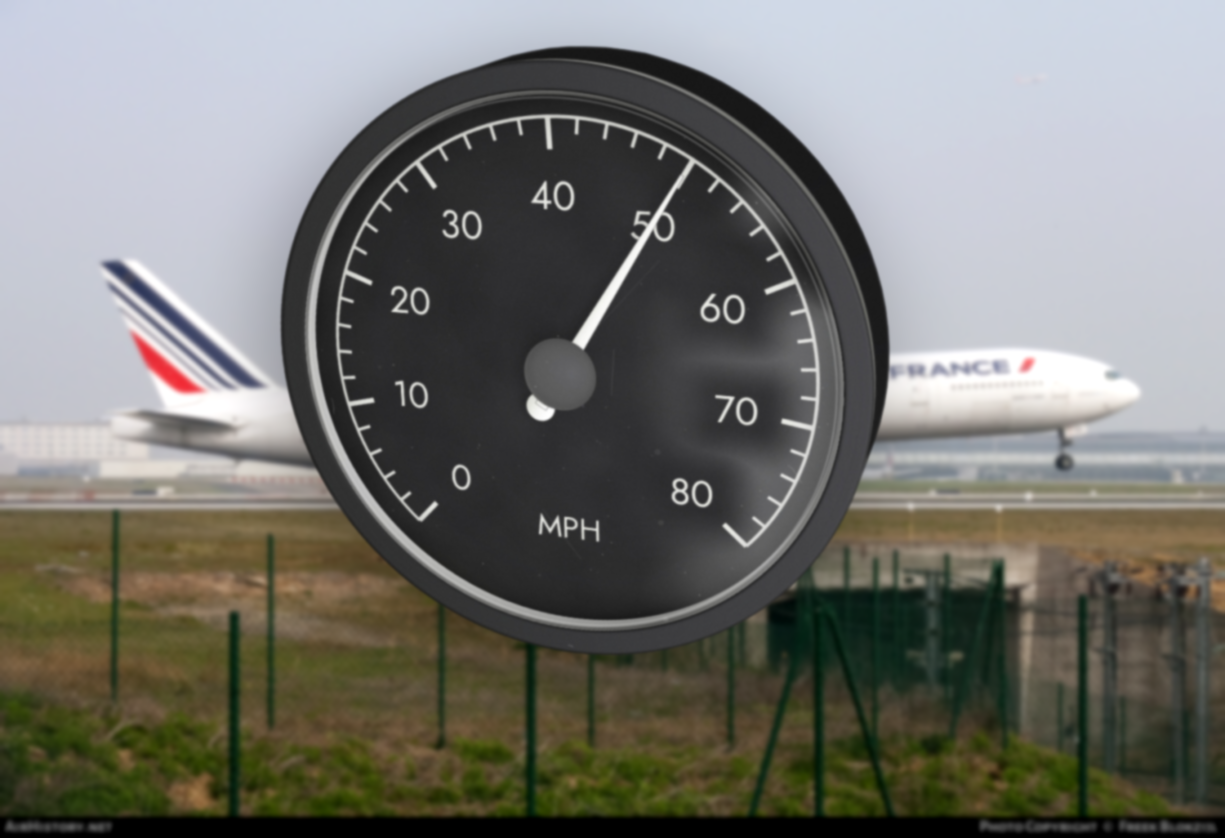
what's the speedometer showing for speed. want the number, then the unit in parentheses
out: 50 (mph)
